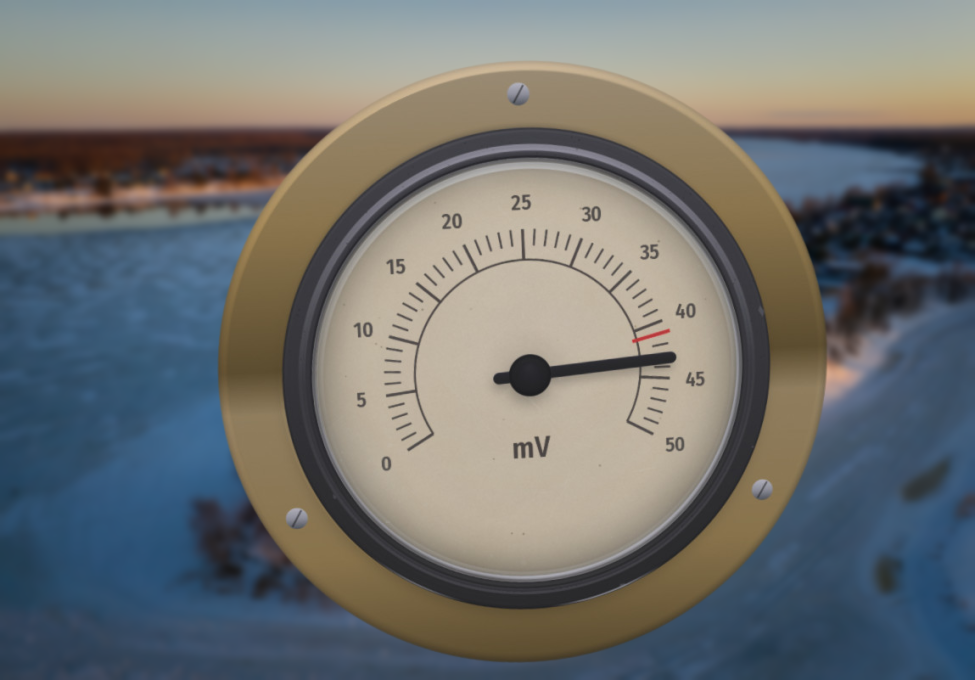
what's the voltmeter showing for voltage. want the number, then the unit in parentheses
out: 43 (mV)
